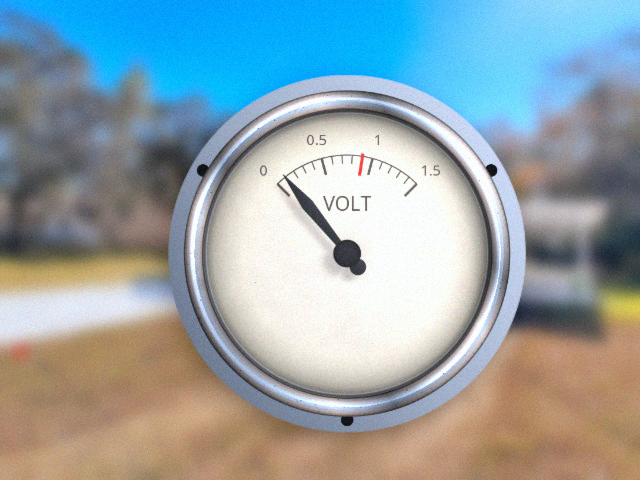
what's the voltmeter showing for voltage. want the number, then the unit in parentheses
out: 0.1 (V)
